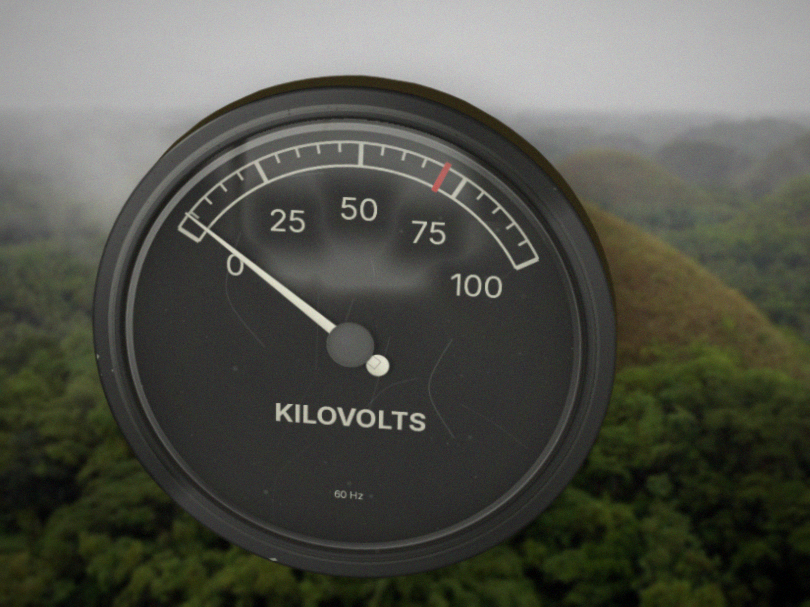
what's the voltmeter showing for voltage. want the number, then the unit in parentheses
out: 5 (kV)
